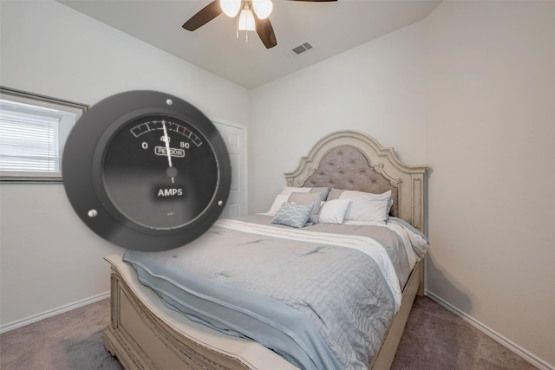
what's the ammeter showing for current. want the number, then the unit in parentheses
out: 40 (A)
